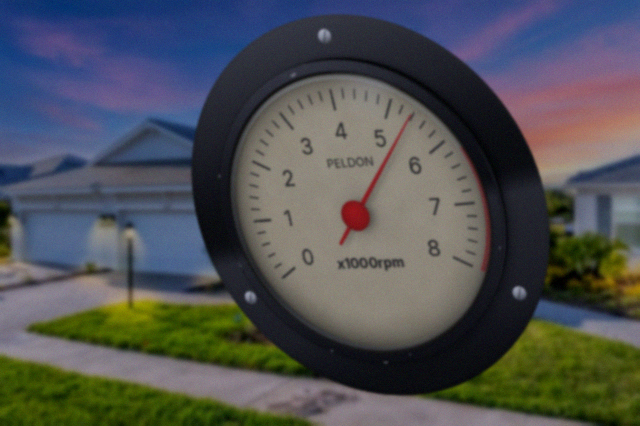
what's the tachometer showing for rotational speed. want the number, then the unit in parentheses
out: 5400 (rpm)
